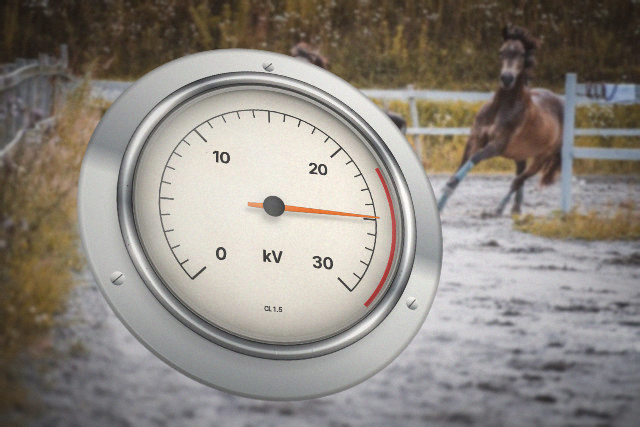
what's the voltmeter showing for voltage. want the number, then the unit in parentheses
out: 25 (kV)
